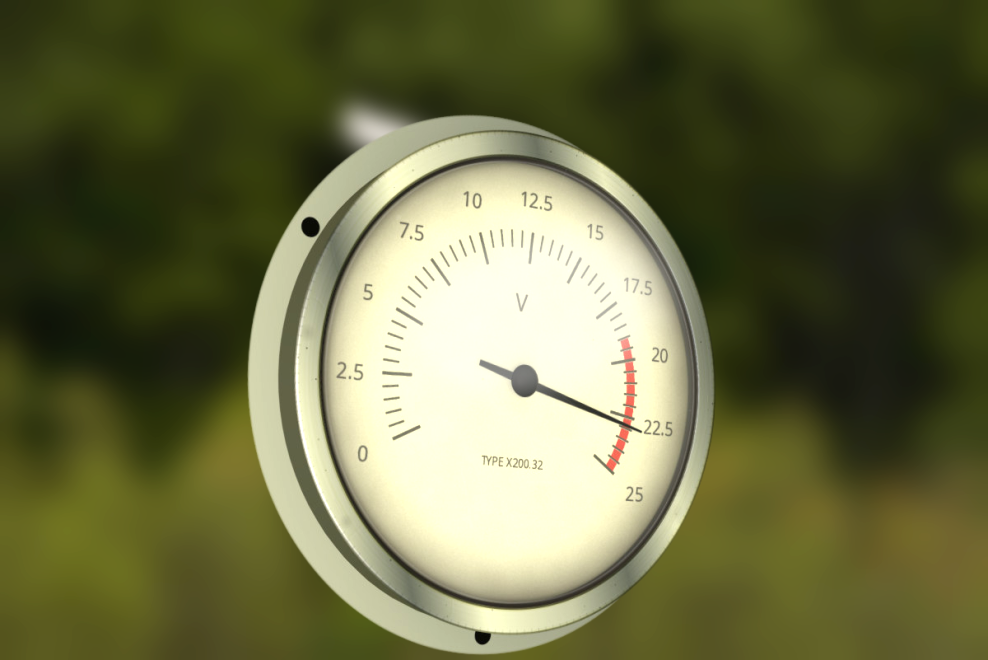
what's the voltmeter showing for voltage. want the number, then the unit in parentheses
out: 23 (V)
